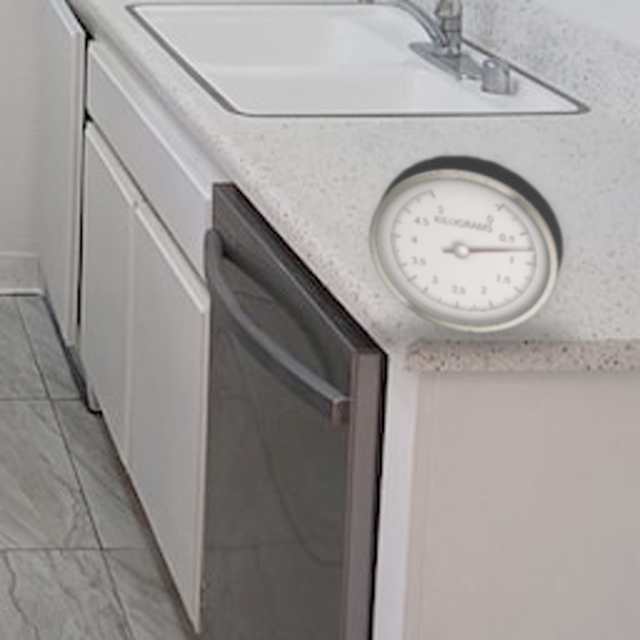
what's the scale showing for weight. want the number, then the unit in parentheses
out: 0.75 (kg)
